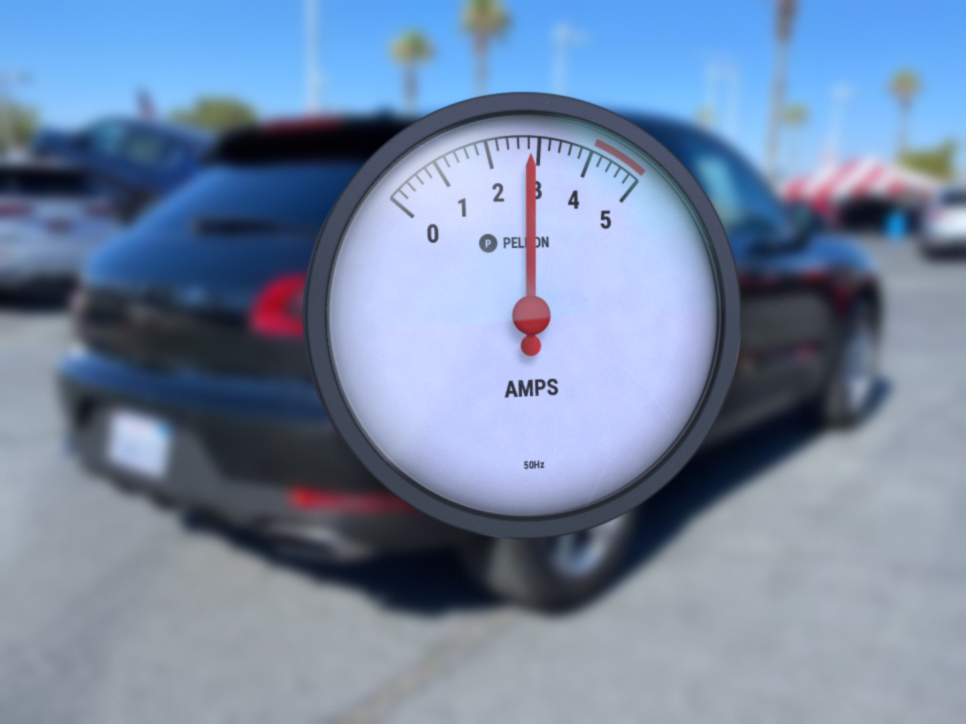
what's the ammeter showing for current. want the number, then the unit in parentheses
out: 2.8 (A)
